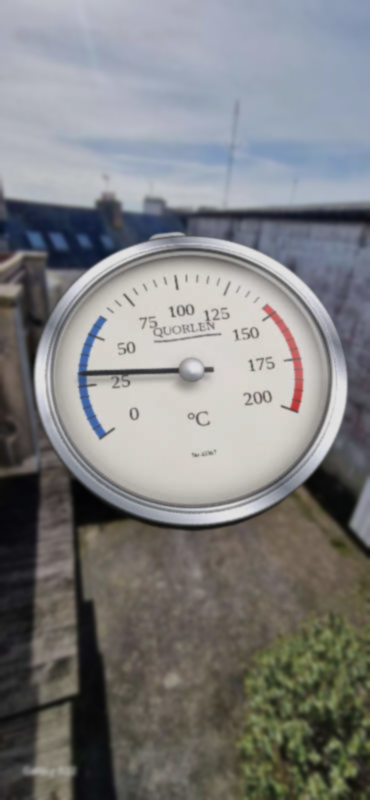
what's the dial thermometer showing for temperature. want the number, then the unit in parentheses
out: 30 (°C)
